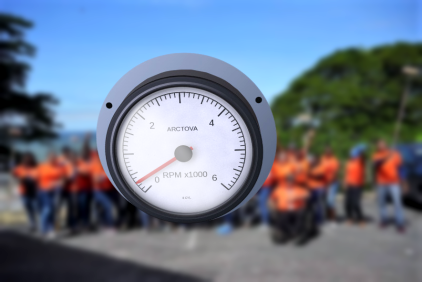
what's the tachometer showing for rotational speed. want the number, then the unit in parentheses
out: 300 (rpm)
